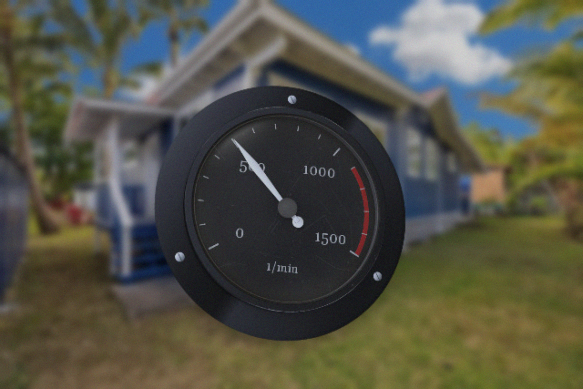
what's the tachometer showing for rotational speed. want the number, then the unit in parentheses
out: 500 (rpm)
